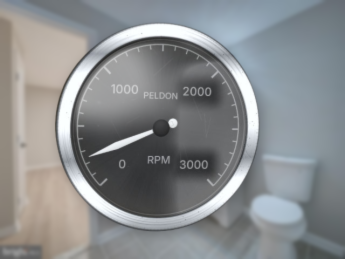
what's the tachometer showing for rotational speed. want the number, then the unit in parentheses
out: 250 (rpm)
